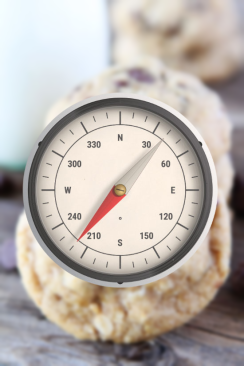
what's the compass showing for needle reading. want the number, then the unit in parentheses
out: 220 (°)
